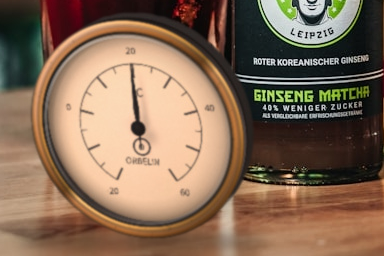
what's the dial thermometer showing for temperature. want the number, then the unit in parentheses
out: 20 (°C)
